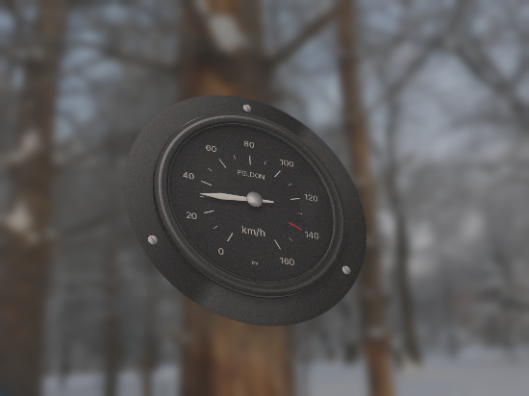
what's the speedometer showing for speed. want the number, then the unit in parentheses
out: 30 (km/h)
